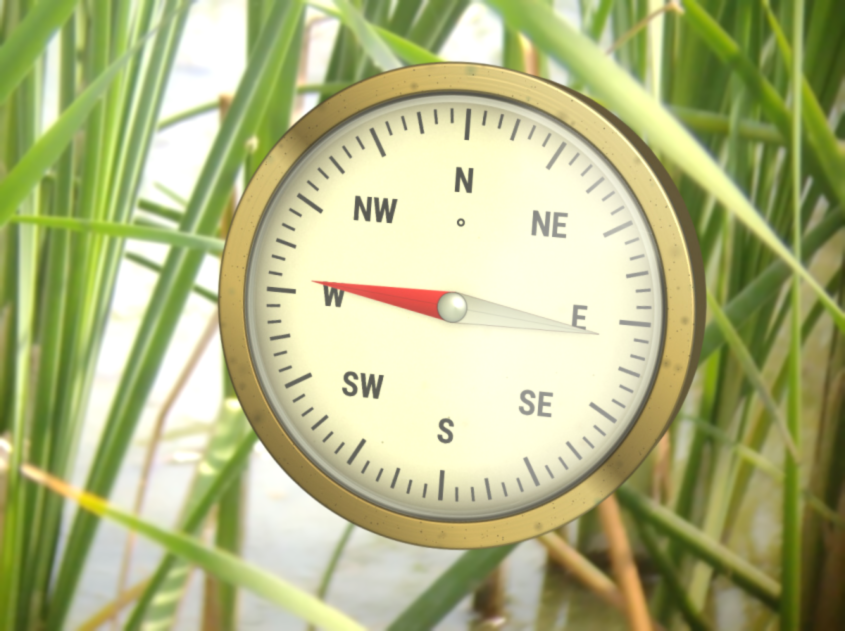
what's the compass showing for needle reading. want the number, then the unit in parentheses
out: 275 (°)
